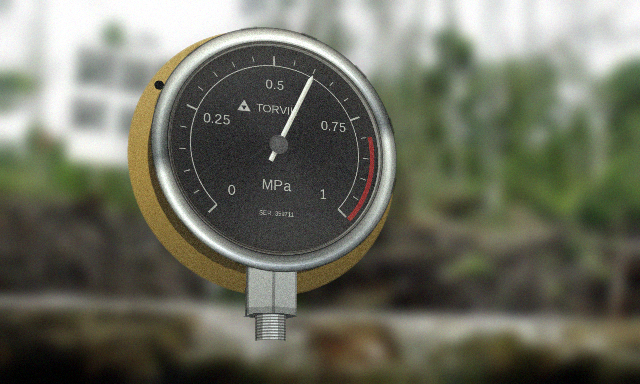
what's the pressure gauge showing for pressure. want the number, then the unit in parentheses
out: 0.6 (MPa)
